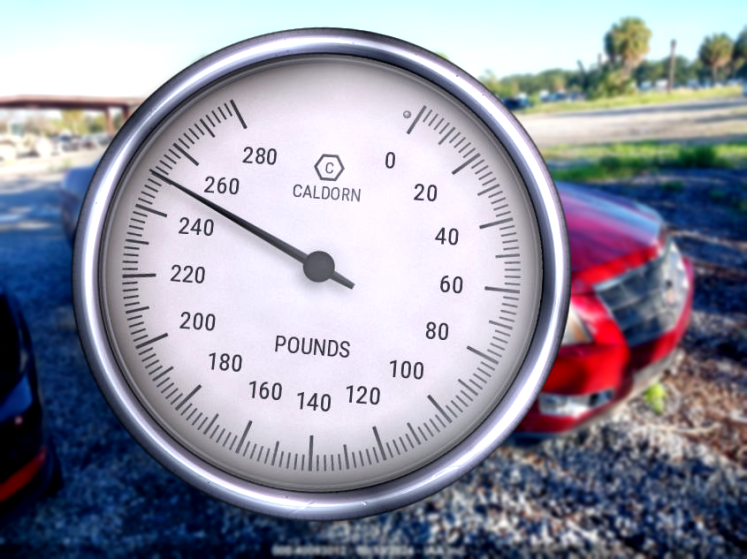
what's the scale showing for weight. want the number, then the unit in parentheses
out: 250 (lb)
